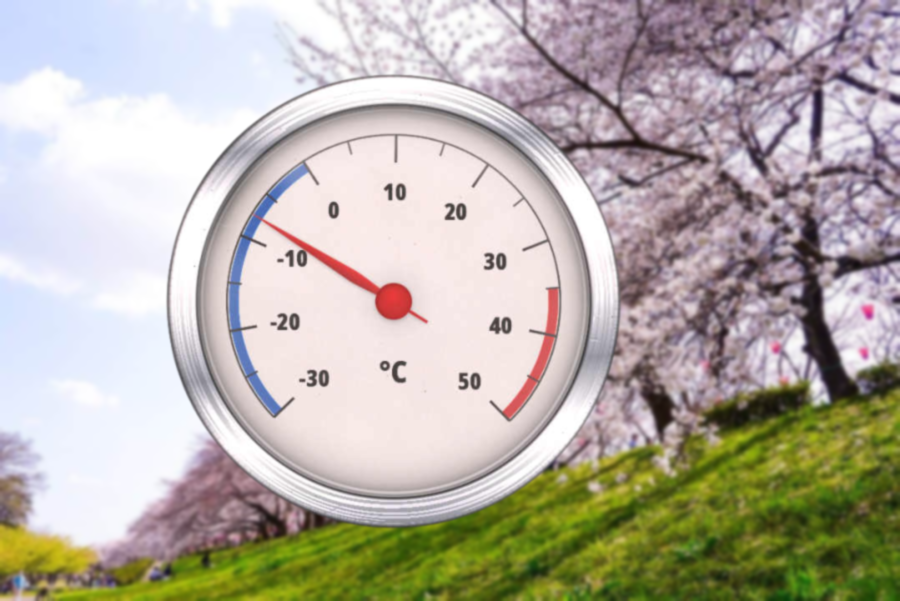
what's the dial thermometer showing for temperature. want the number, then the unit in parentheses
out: -7.5 (°C)
